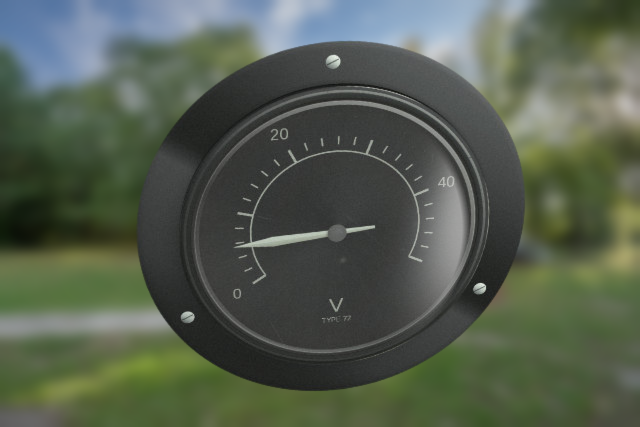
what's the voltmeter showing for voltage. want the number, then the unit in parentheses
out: 6 (V)
